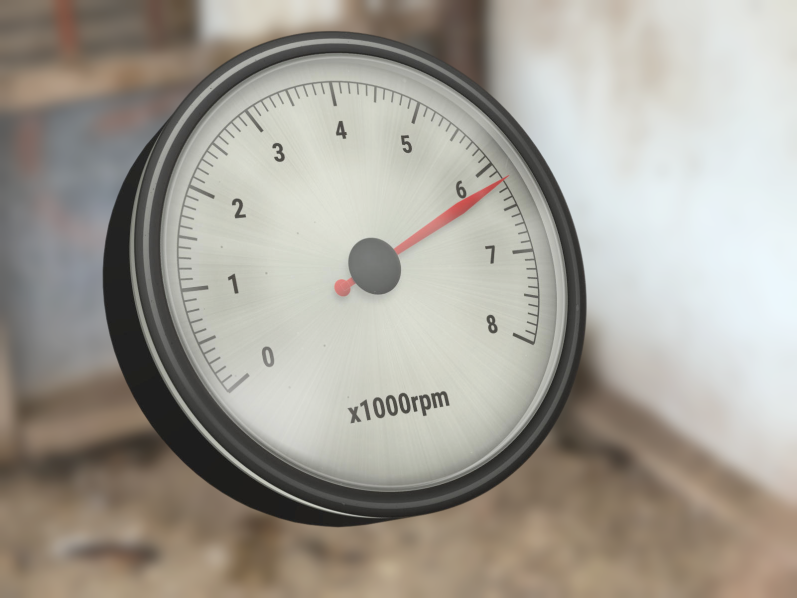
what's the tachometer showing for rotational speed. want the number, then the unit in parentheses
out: 6200 (rpm)
